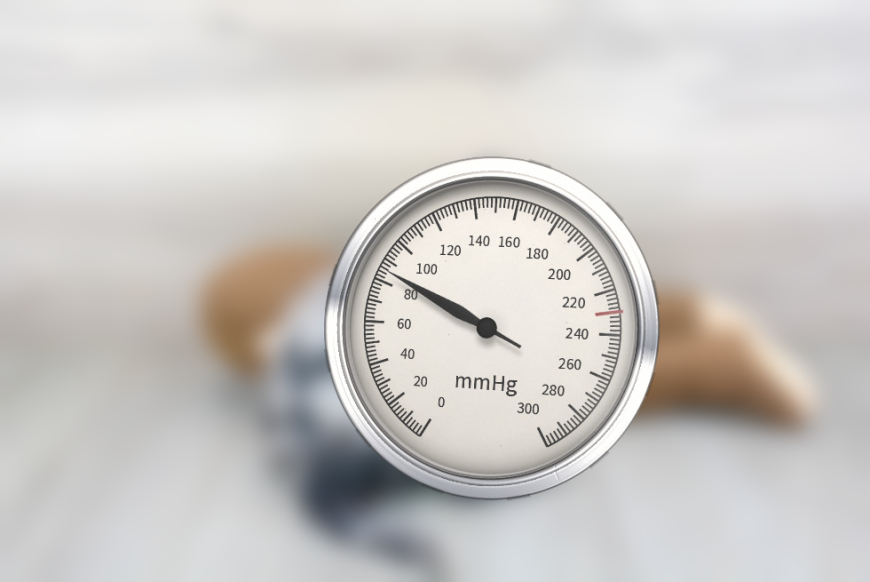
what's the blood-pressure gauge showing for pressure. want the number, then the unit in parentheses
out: 86 (mmHg)
